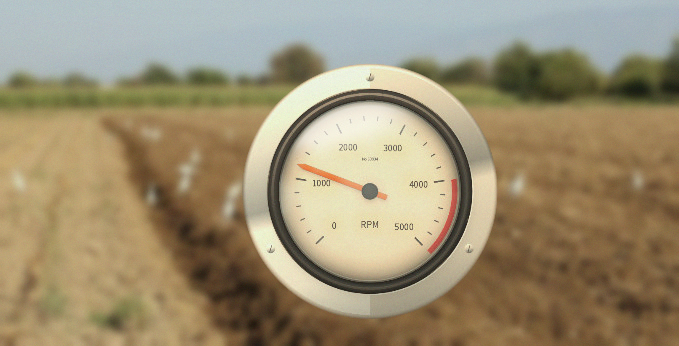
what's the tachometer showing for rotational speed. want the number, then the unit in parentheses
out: 1200 (rpm)
